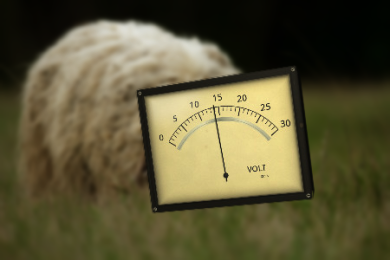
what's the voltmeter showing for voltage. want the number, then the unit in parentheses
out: 14 (V)
